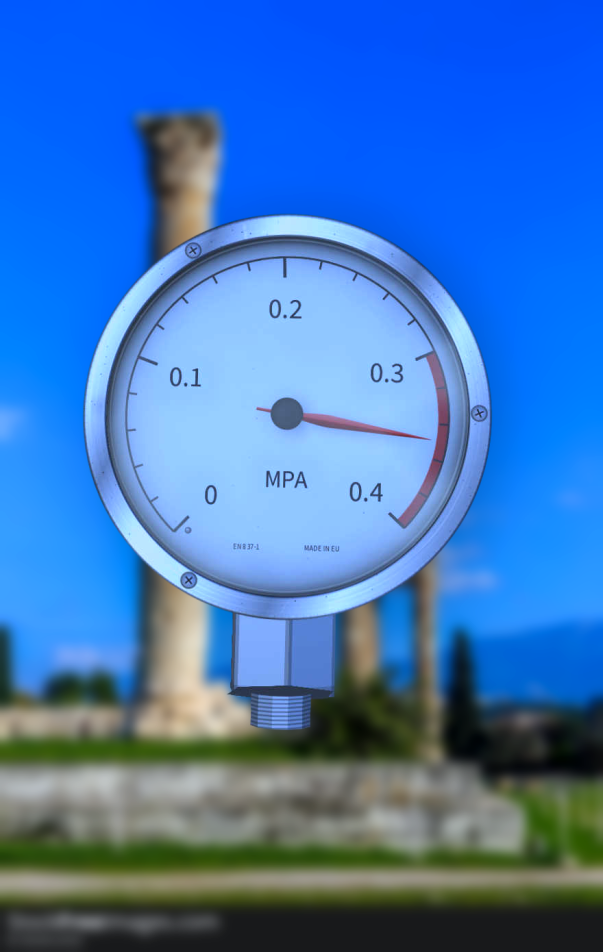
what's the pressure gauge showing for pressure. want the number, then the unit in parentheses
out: 0.35 (MPa)
